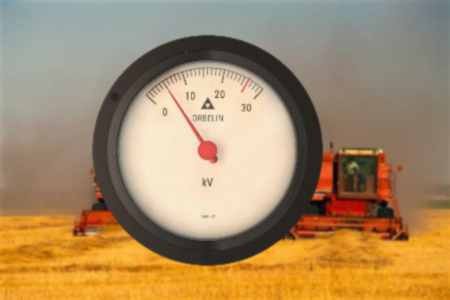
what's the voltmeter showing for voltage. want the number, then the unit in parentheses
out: 5 (kV)
